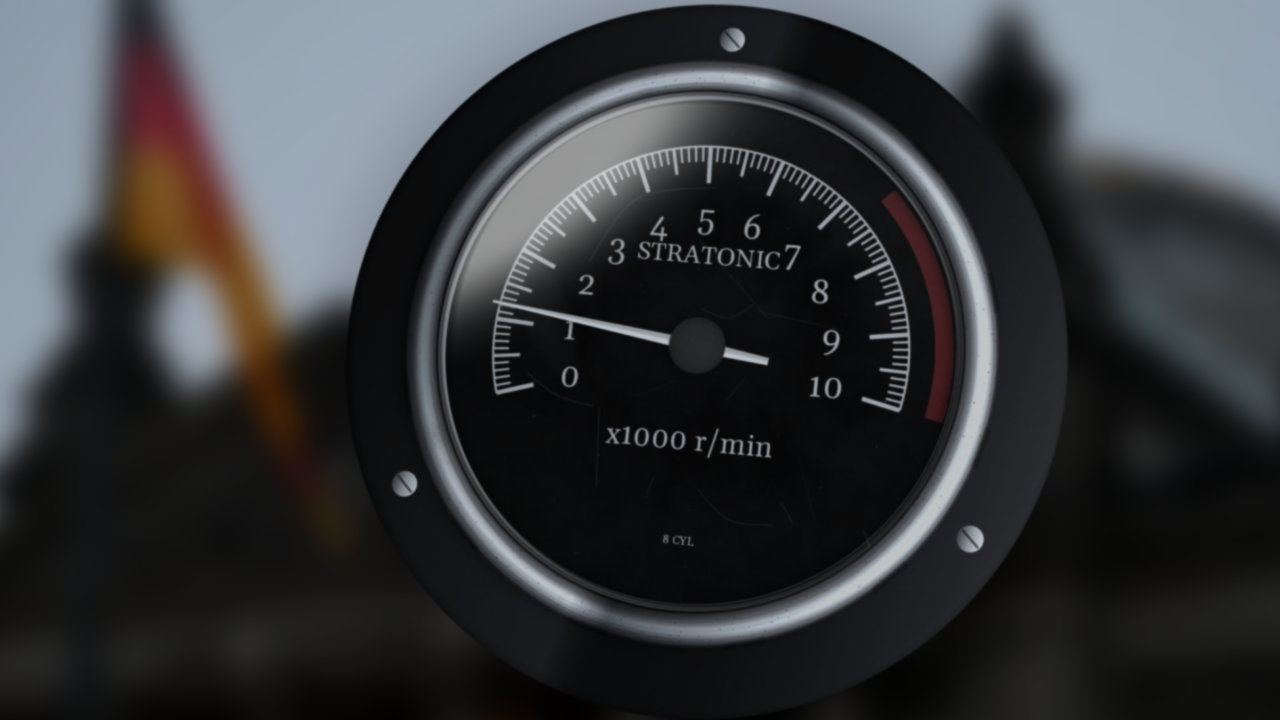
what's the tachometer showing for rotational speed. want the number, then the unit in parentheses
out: 1200 (rpm)
